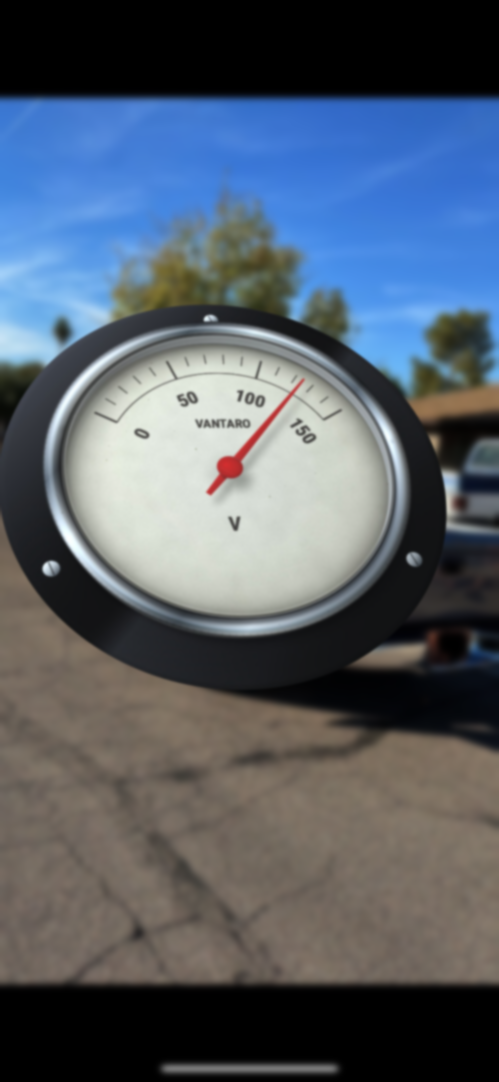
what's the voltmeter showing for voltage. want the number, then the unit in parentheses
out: 125 (V)
